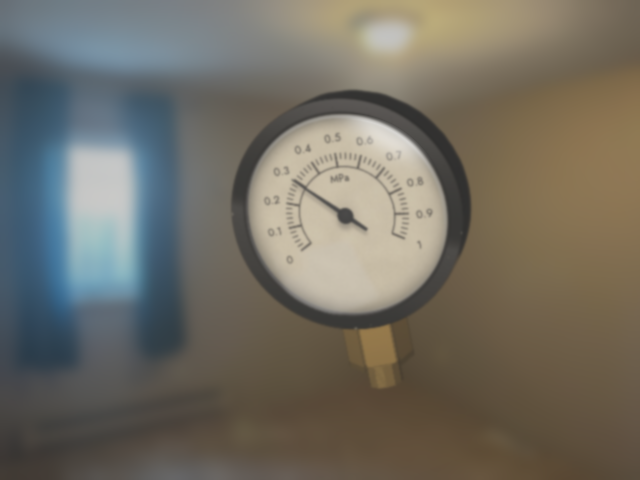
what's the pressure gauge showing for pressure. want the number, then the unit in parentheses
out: 0.3 (MPa)
